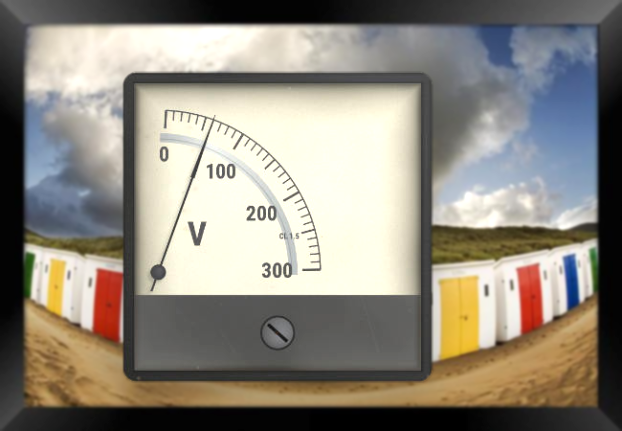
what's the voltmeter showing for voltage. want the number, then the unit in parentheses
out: 60 (V)
